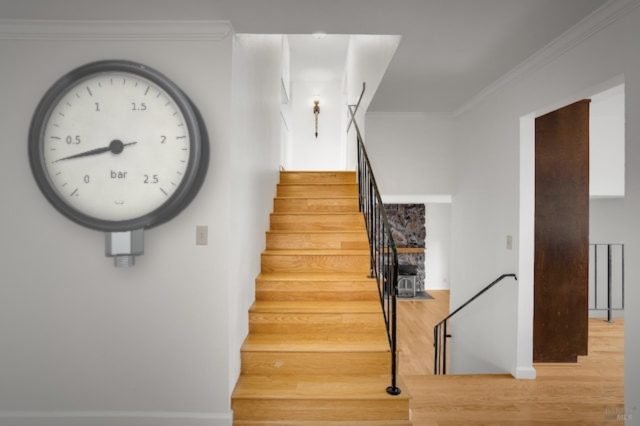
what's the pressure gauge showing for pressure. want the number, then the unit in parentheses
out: 0.3 (bar)
